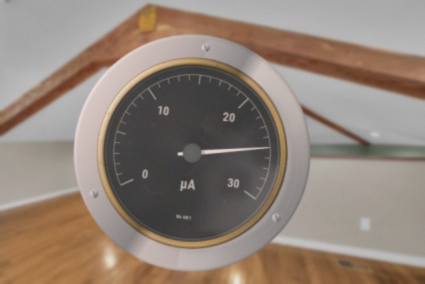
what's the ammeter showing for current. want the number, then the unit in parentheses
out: 25 (µA)
